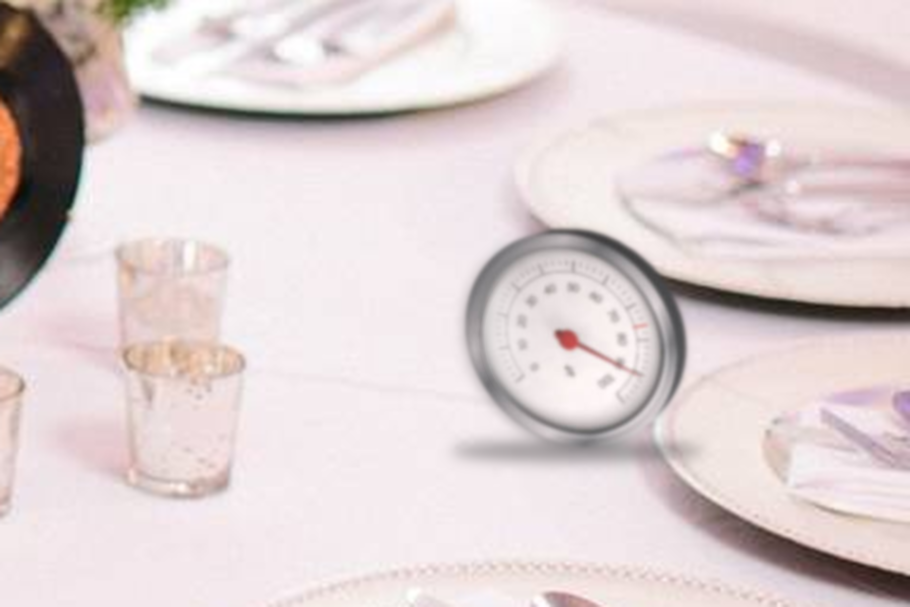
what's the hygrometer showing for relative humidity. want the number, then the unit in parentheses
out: 90 (%)
